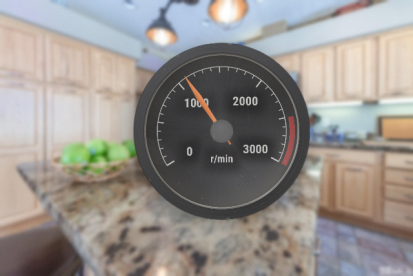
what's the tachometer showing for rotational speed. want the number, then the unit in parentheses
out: 1100 (rpm)
